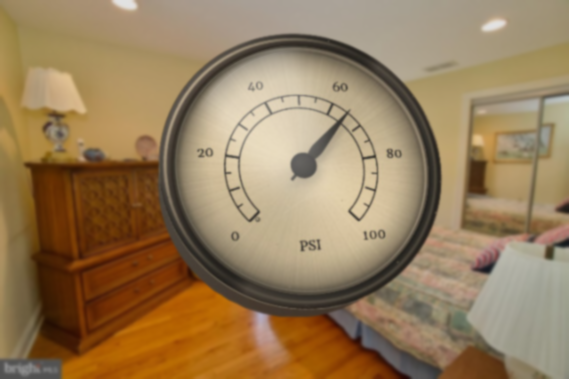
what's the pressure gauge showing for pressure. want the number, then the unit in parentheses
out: 65 (psi)
